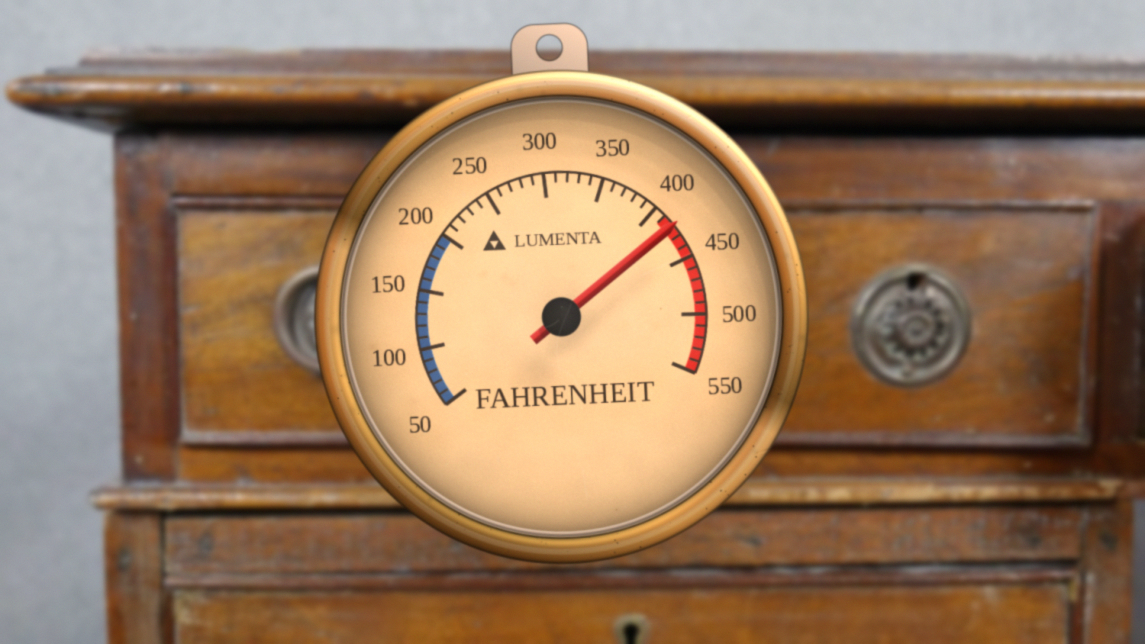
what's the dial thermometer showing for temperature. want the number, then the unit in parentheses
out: 420 (°F)
